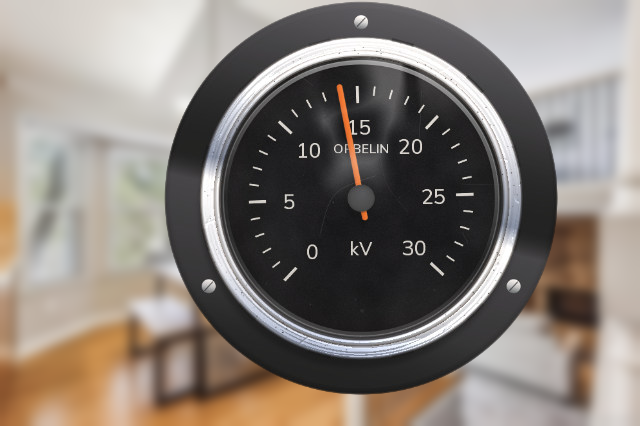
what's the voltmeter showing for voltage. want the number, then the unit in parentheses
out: 14 (kV)
